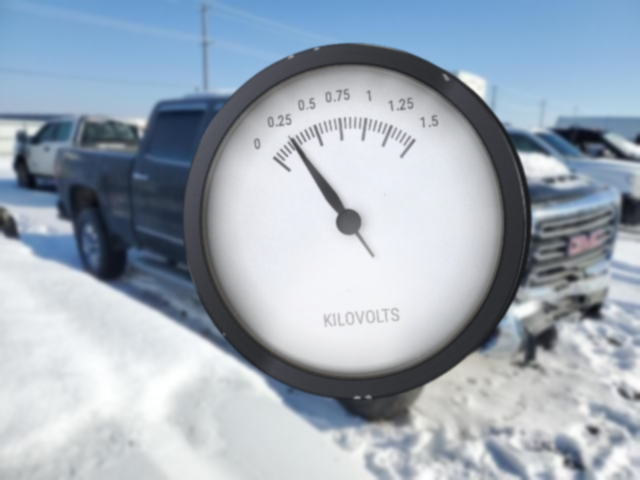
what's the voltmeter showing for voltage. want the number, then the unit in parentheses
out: 0.25 (kV)
